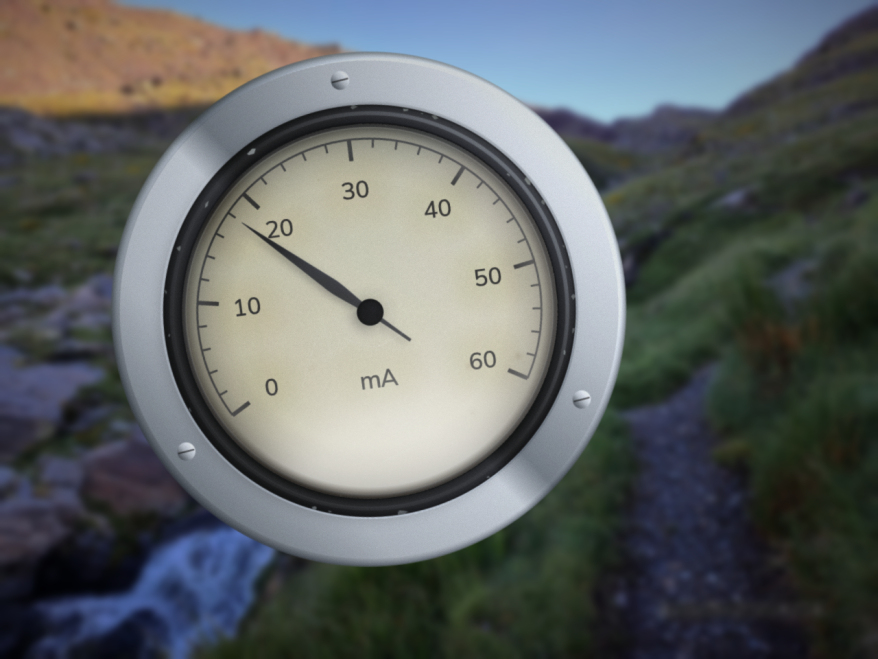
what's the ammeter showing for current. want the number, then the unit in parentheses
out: 18 (mA)
